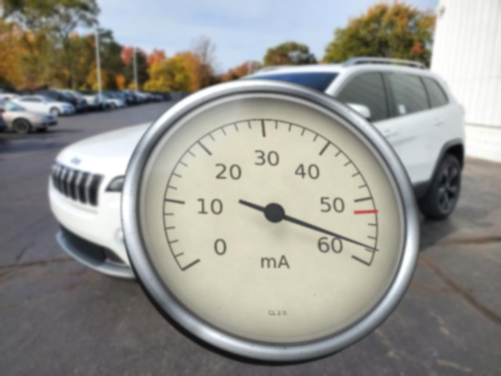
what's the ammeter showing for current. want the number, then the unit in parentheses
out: 58 (mA)
